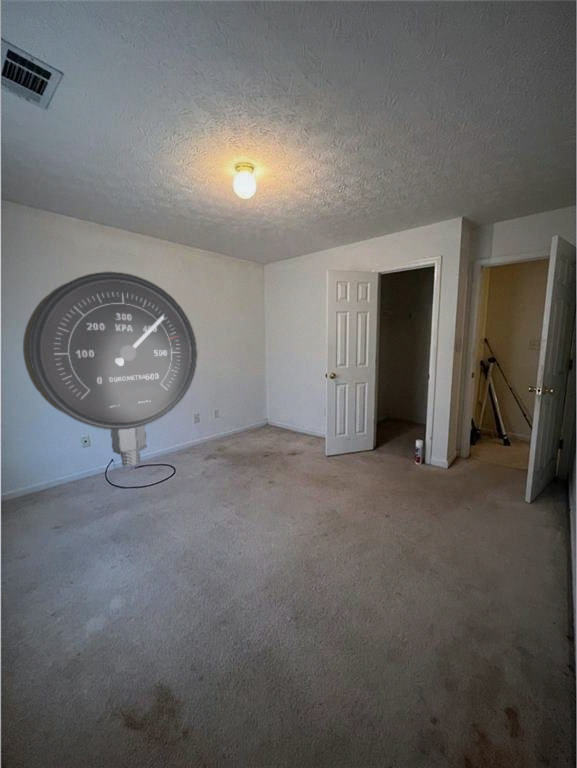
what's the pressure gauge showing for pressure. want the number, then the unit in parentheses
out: 400 (kPa)
